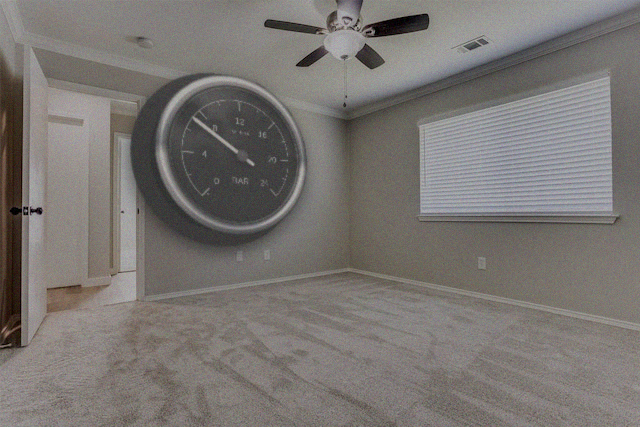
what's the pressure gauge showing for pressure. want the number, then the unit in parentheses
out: 7 (bar)
